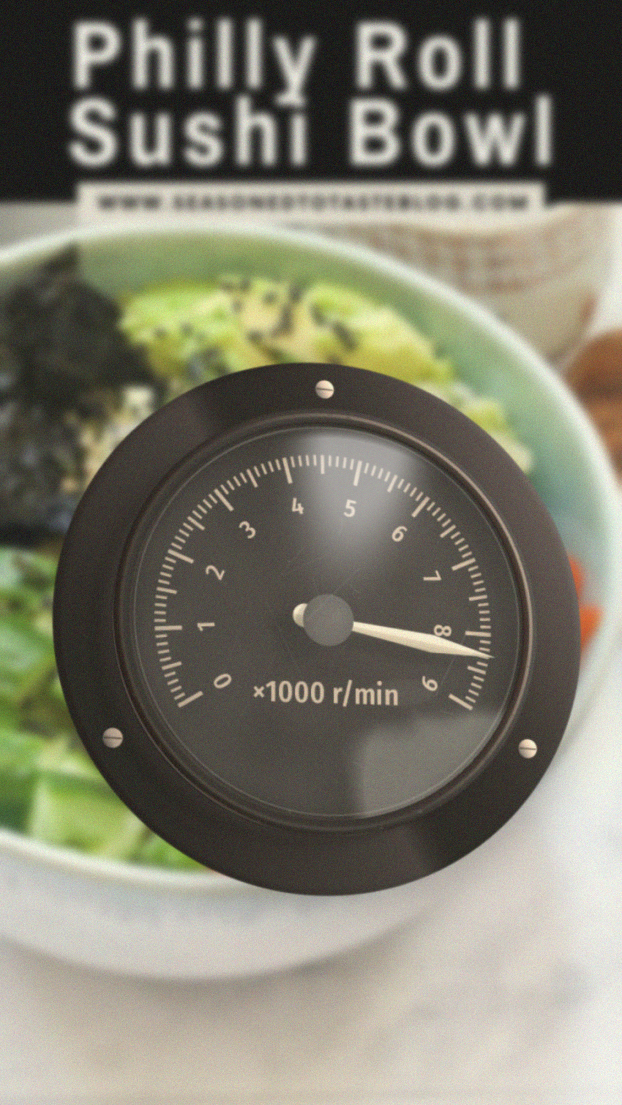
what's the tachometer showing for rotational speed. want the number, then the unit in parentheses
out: 8300 (rpm)
